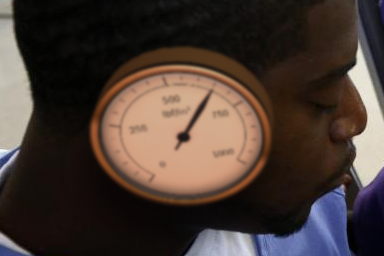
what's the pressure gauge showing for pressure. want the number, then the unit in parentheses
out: 650 (psi)
